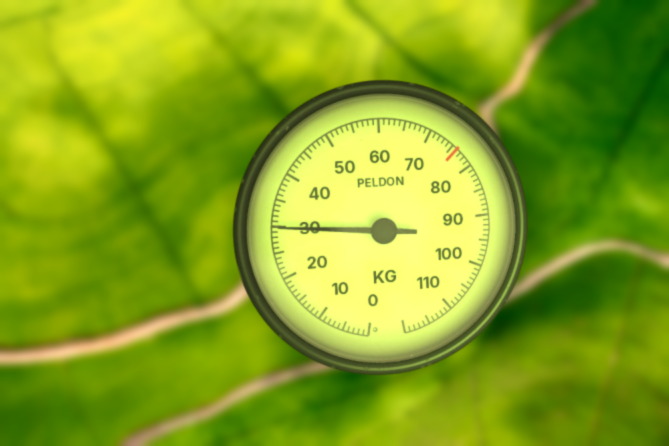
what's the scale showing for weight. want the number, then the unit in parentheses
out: 30 (kg)
